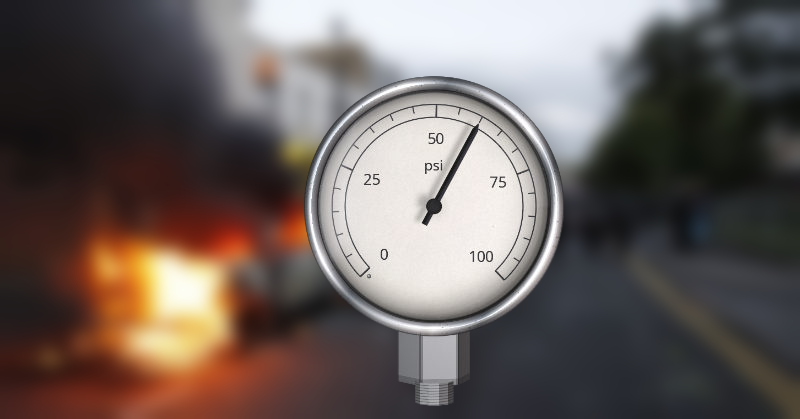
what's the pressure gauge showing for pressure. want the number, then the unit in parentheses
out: 60 (psi)
